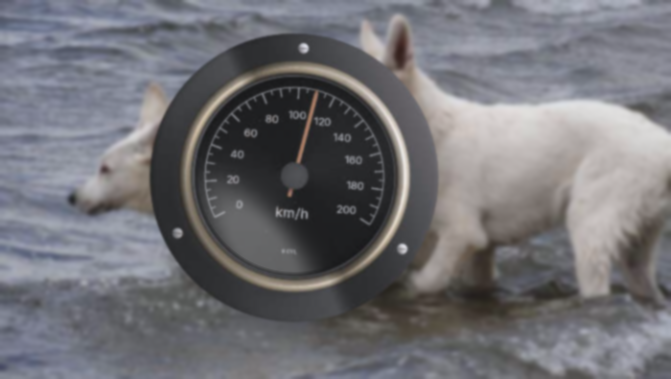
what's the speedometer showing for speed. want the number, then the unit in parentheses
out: 110 (km/h)
